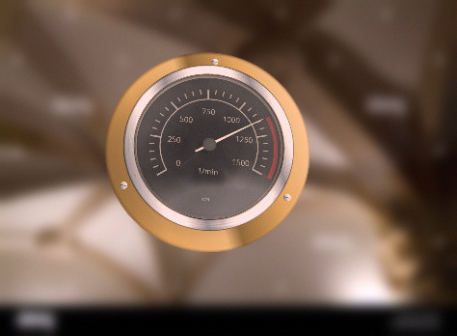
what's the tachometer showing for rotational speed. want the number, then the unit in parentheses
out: 1150 (rpm)
